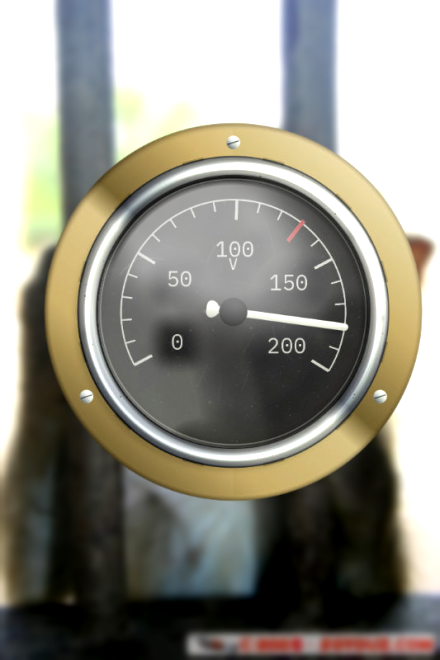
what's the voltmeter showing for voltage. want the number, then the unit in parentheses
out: 180 (V)
